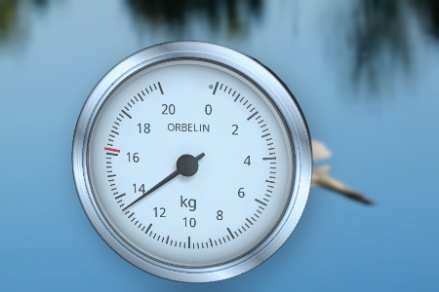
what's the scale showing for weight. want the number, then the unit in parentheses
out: 13.4 (kg)
